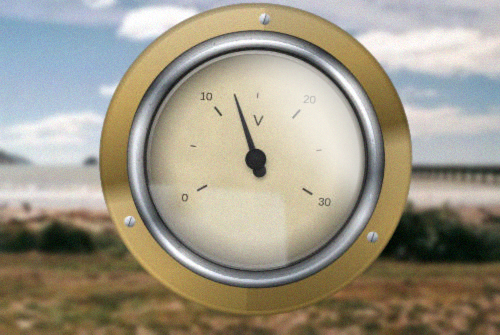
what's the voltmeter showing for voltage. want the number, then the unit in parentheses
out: 12.5 (V)
